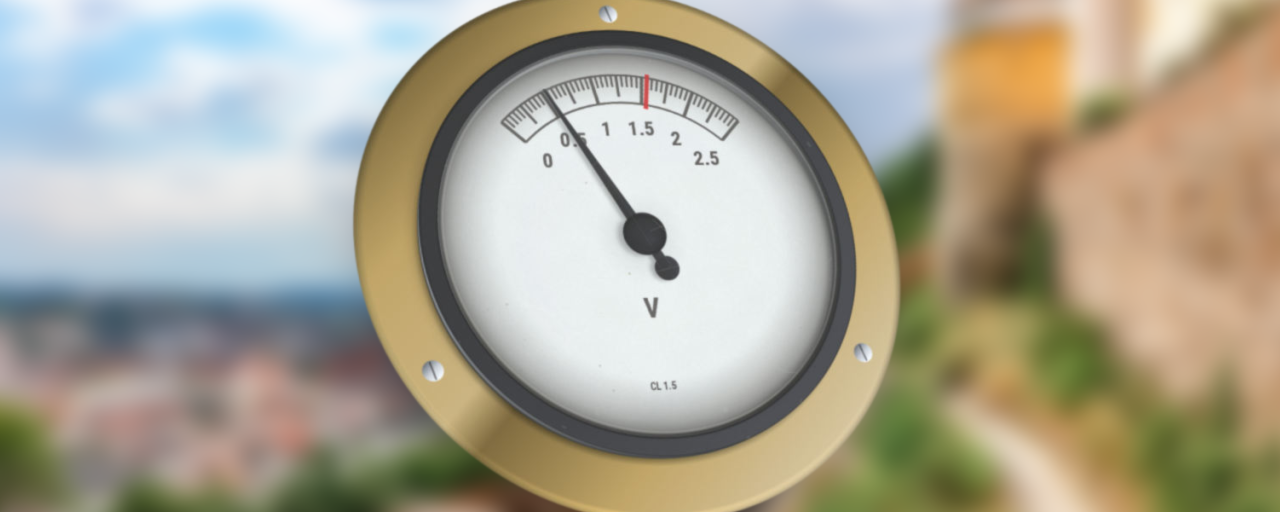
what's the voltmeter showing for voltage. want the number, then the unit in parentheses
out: 0.5 (V)
